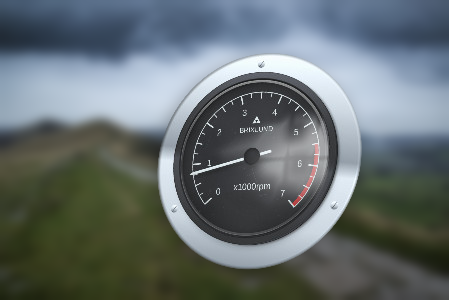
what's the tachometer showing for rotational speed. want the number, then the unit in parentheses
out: 750 (rpm)
